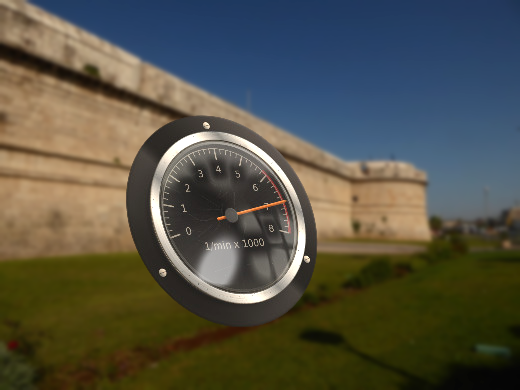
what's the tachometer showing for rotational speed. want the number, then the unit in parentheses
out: 7000 (rpm)
